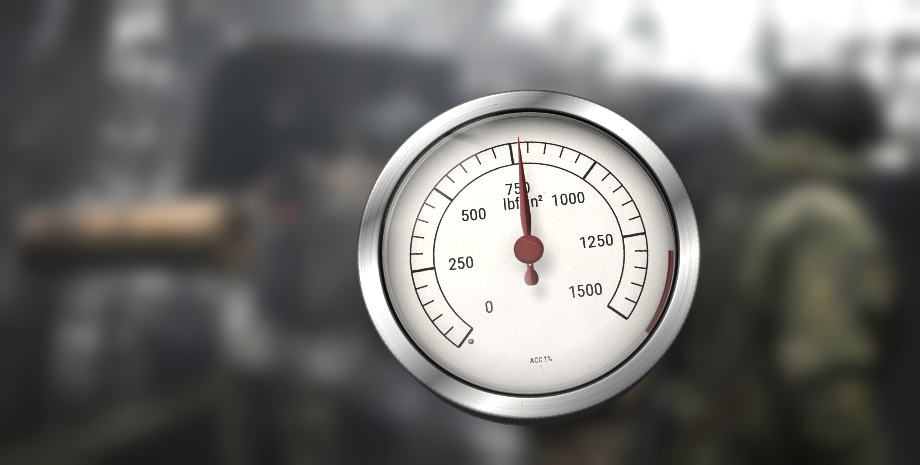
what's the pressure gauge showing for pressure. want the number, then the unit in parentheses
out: 775 (psi)
